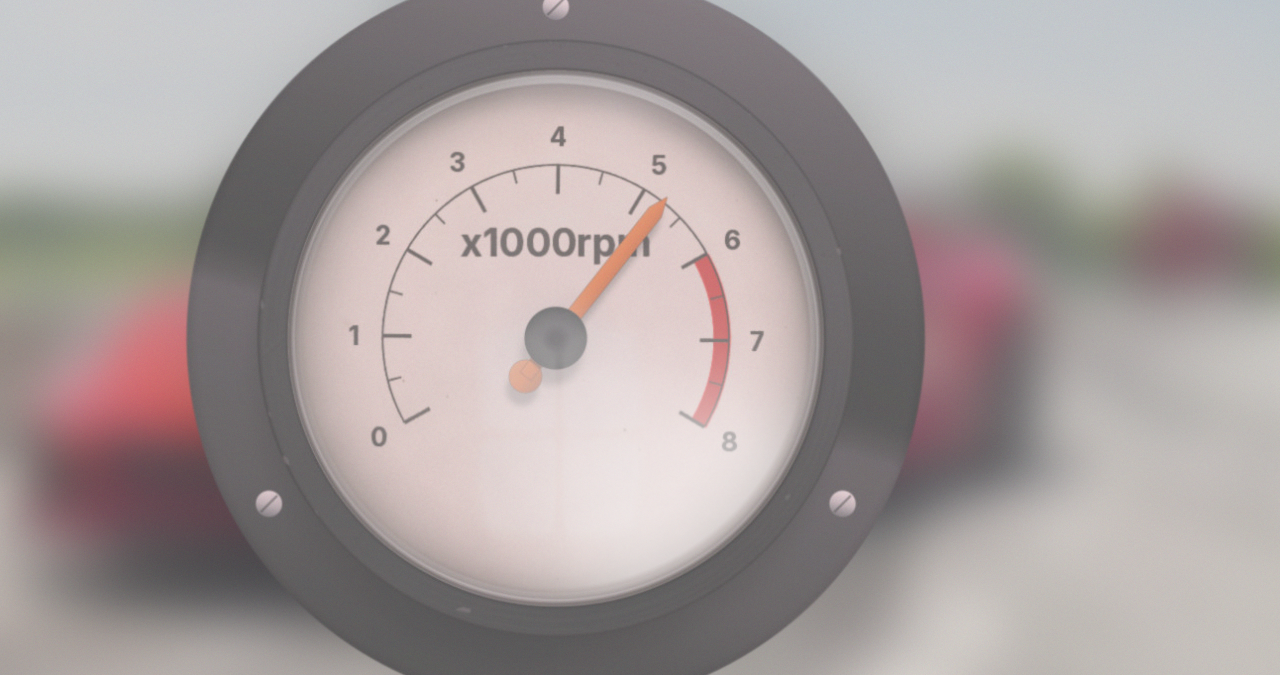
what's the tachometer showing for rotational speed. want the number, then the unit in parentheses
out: 5250 (rpm)
